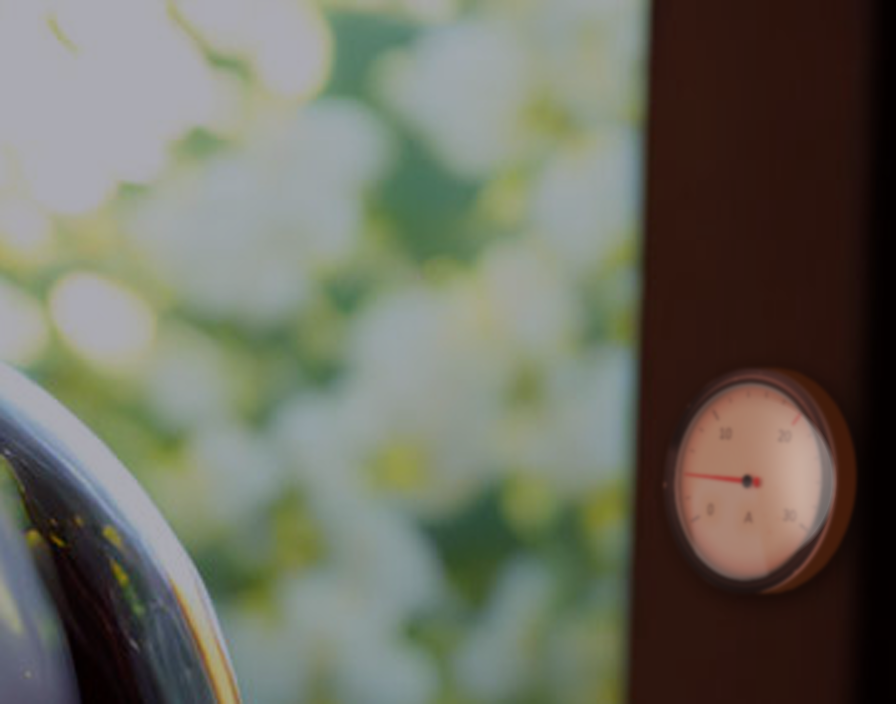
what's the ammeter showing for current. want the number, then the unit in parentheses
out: 4 (A)
